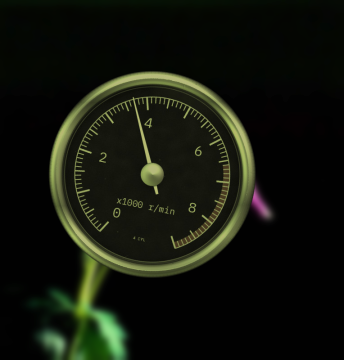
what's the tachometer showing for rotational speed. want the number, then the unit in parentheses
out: 3700 (rpm)
